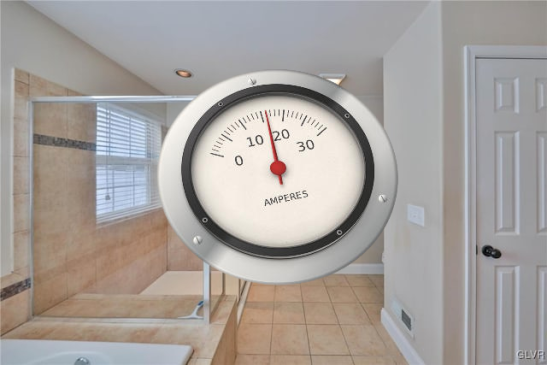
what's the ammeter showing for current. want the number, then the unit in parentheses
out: 16 (A)
